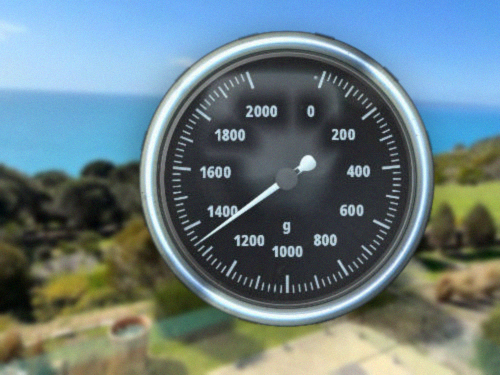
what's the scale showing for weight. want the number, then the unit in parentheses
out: 1340 (g)
